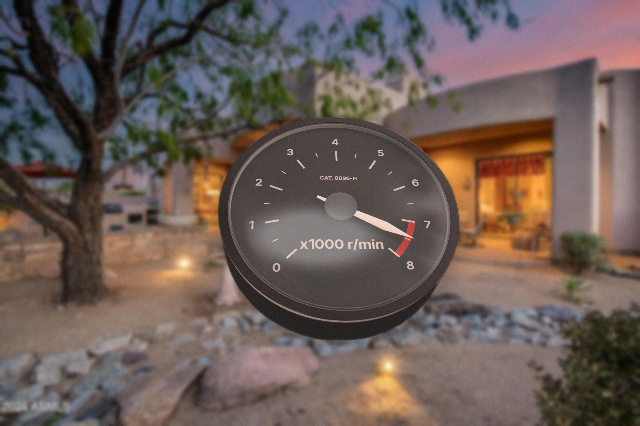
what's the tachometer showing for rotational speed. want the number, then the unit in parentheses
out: 7500 (rpm)
